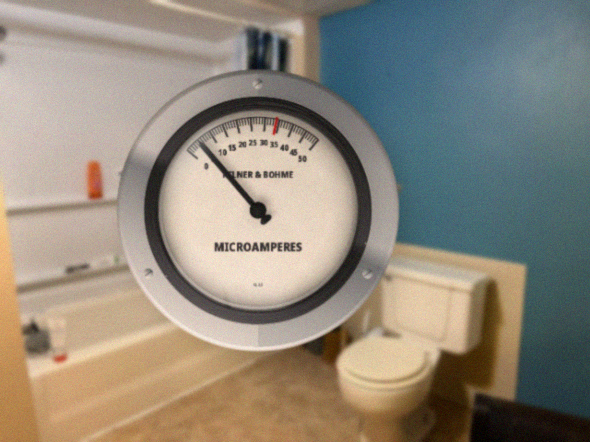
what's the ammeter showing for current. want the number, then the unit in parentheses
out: 5 (µA)
